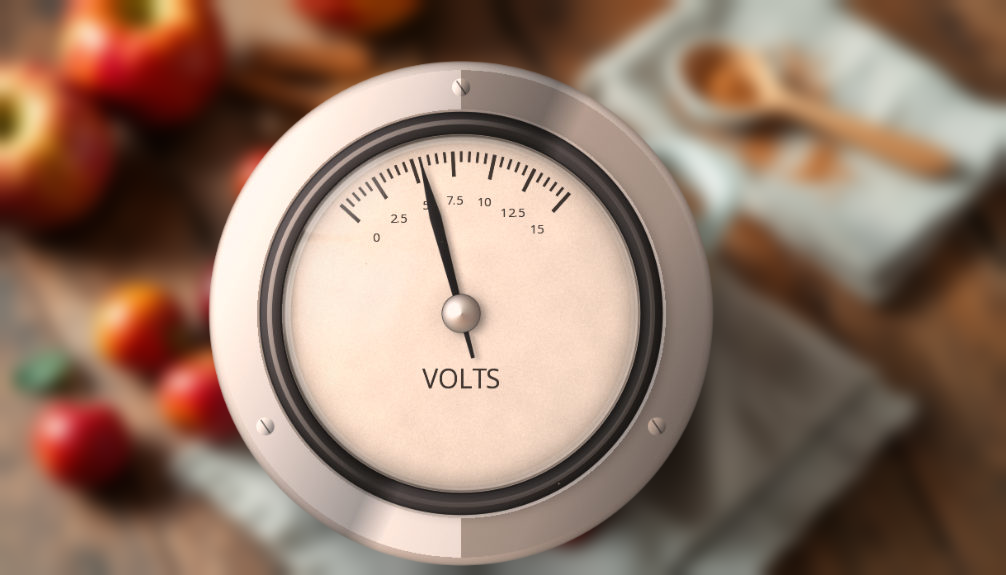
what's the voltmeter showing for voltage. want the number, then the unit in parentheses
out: 5.5 (V)
